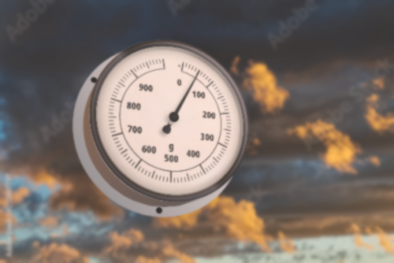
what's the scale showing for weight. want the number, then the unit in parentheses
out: 50 (g)
